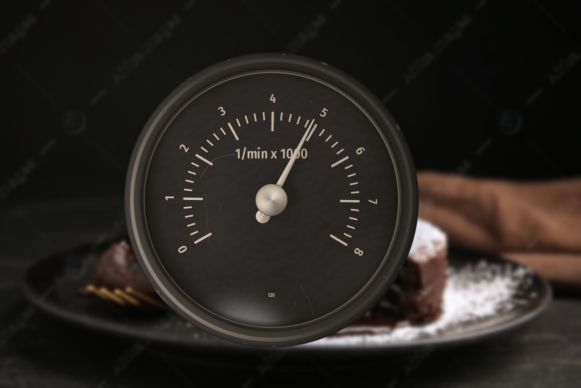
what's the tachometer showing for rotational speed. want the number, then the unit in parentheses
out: 4900 (rpm)
